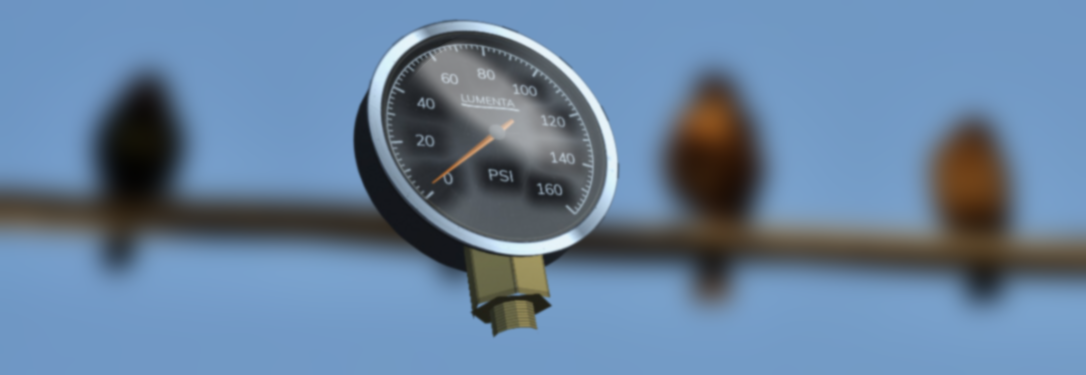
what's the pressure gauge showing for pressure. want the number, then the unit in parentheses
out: 2 (psi)
